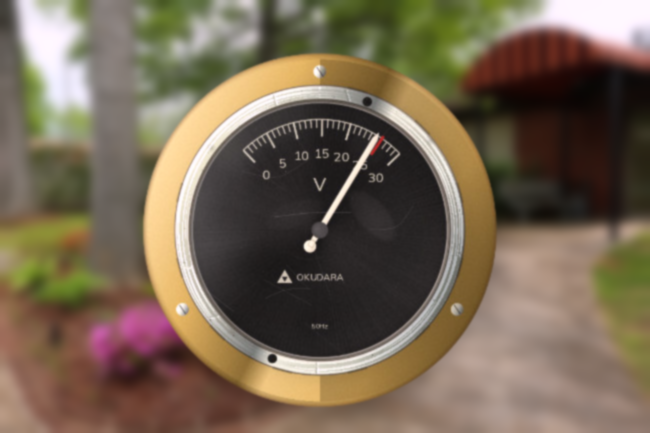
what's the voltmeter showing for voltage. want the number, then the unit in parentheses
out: 25 (V)
